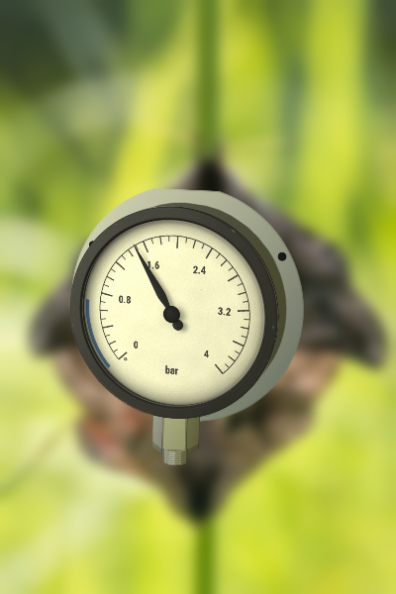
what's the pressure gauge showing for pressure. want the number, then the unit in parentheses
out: 1.5 (bar)
